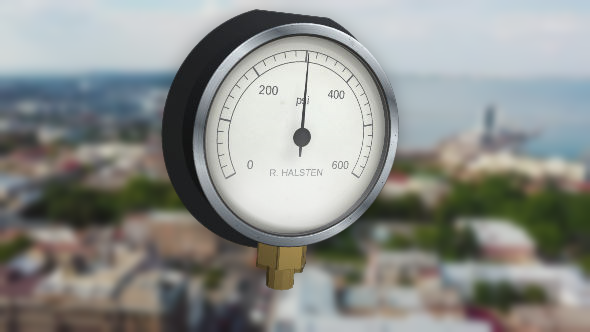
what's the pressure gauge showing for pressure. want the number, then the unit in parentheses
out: 300 (psi)
